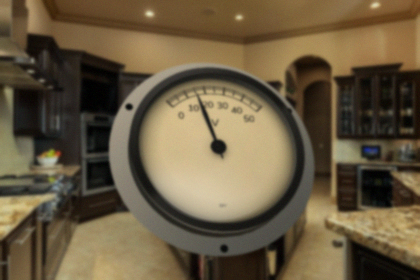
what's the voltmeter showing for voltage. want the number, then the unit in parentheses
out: 15 (V)
